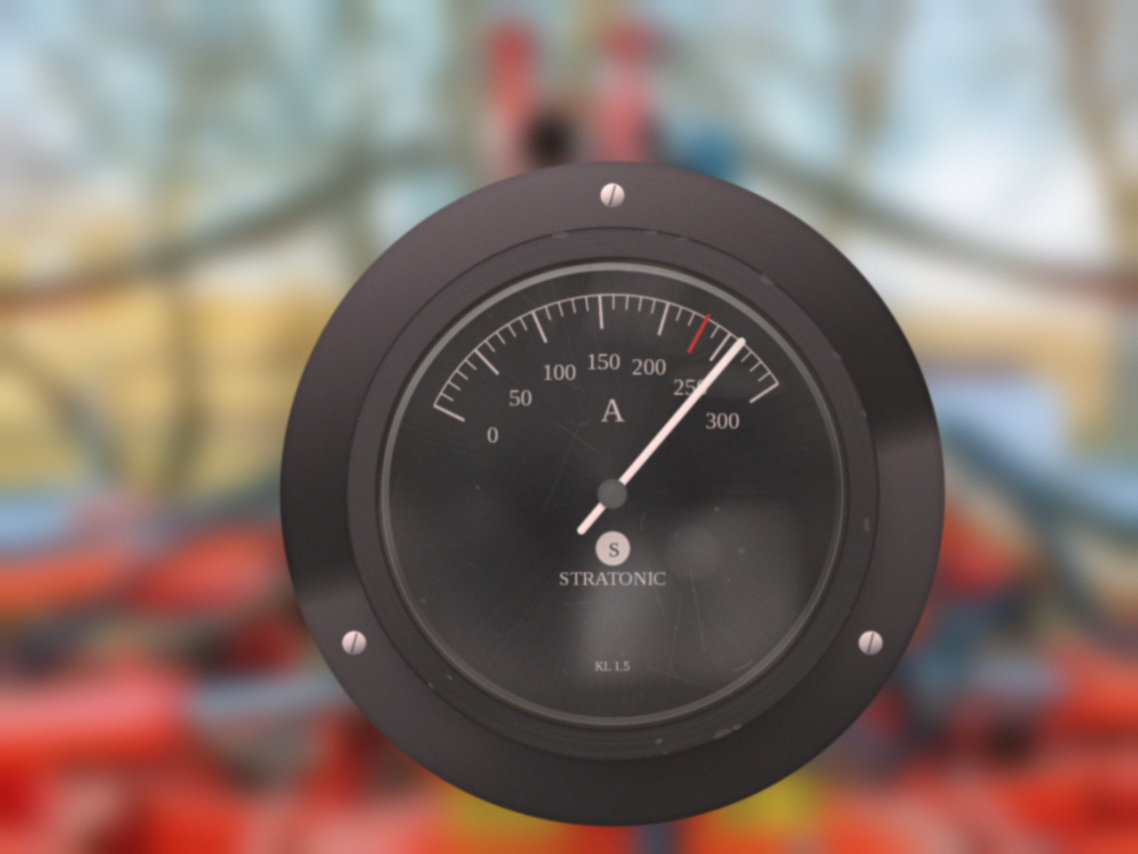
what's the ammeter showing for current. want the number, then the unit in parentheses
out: 260 (A)
